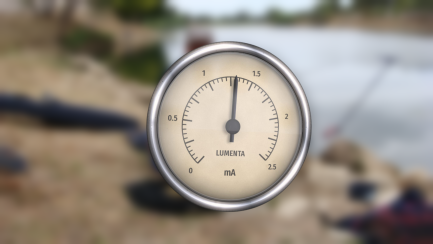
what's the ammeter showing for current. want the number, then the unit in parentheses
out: 1.3 (mA)
